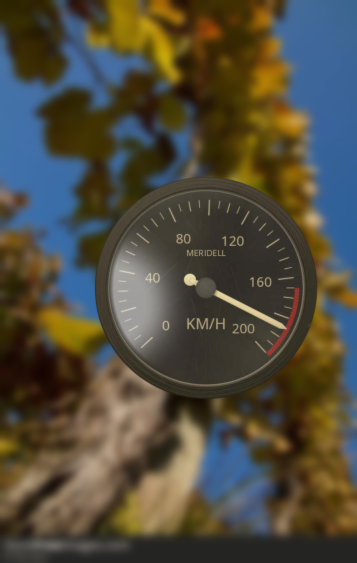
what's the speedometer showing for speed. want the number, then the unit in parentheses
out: 185 (km/h)
